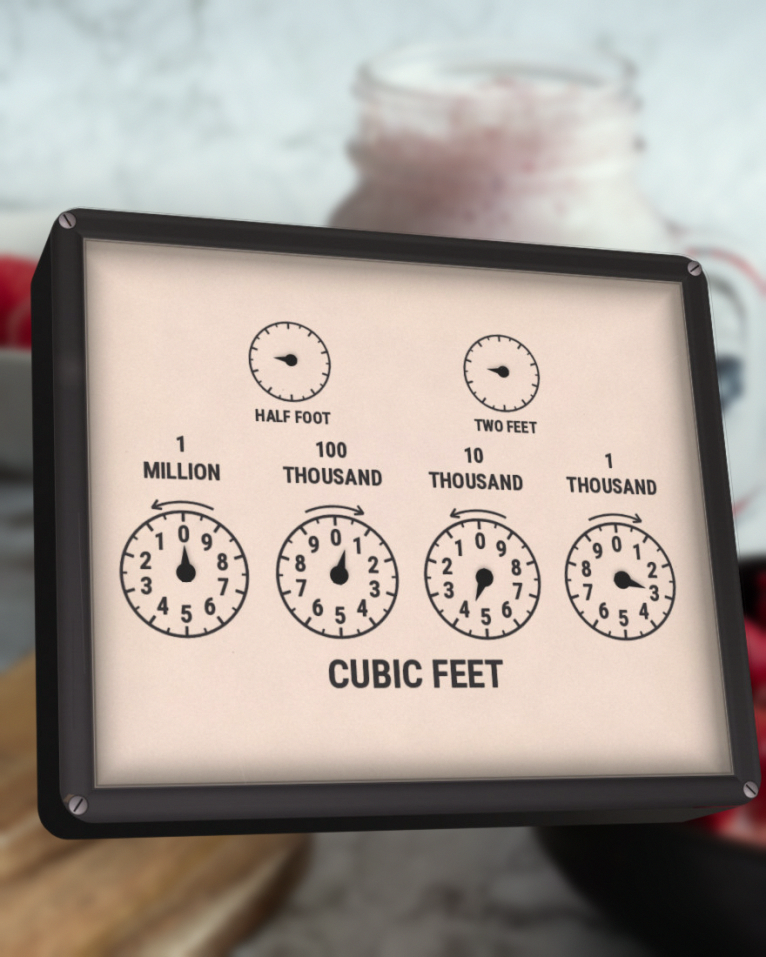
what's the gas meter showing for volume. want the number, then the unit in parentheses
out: 4300 (ft³)
